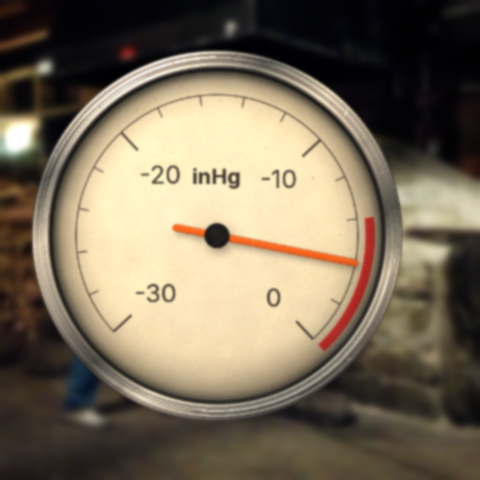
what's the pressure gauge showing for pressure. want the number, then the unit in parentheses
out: -4 (inHg)
